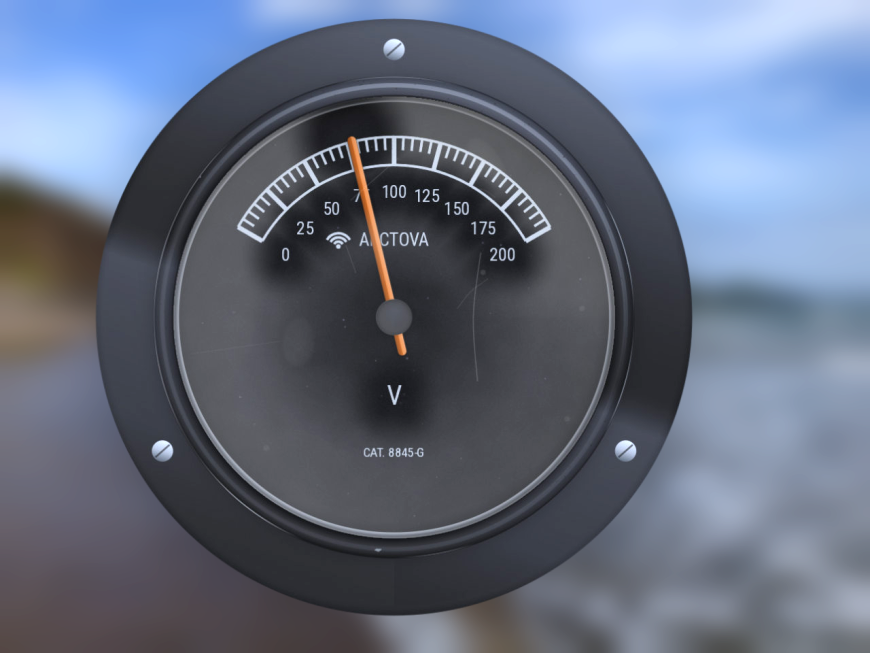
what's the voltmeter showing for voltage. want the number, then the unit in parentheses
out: 77.5 (V)
